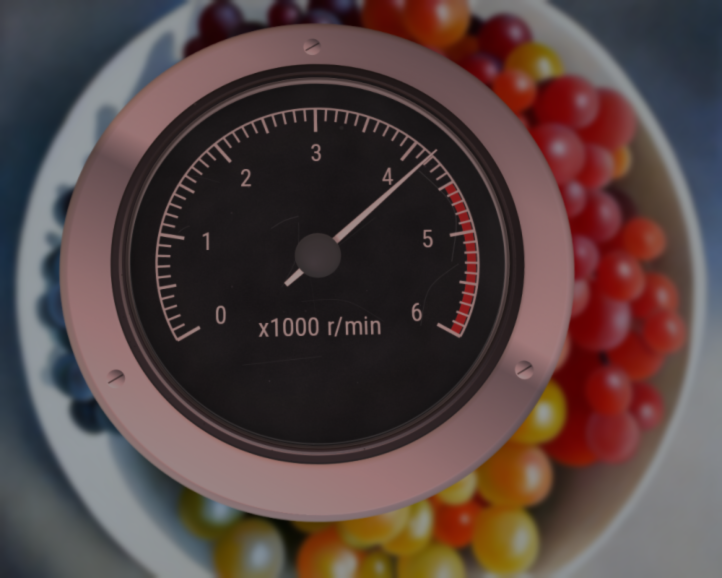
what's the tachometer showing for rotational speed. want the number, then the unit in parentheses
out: 4200 (rpm)
